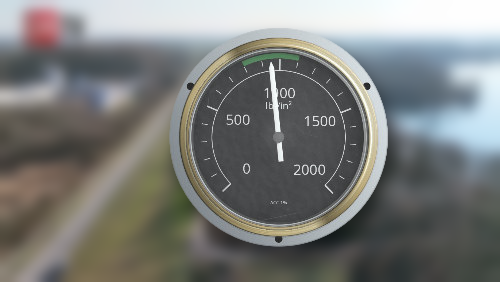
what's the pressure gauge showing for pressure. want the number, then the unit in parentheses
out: 950 (psi)
